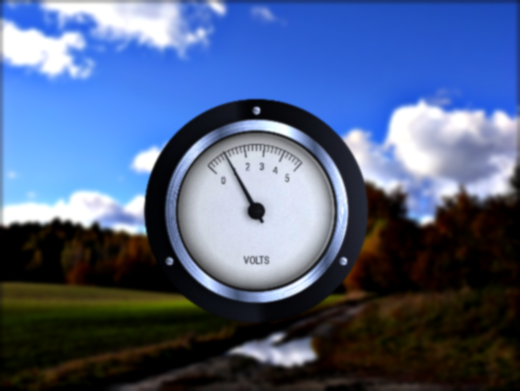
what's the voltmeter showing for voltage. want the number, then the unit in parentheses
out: 1 (V)
